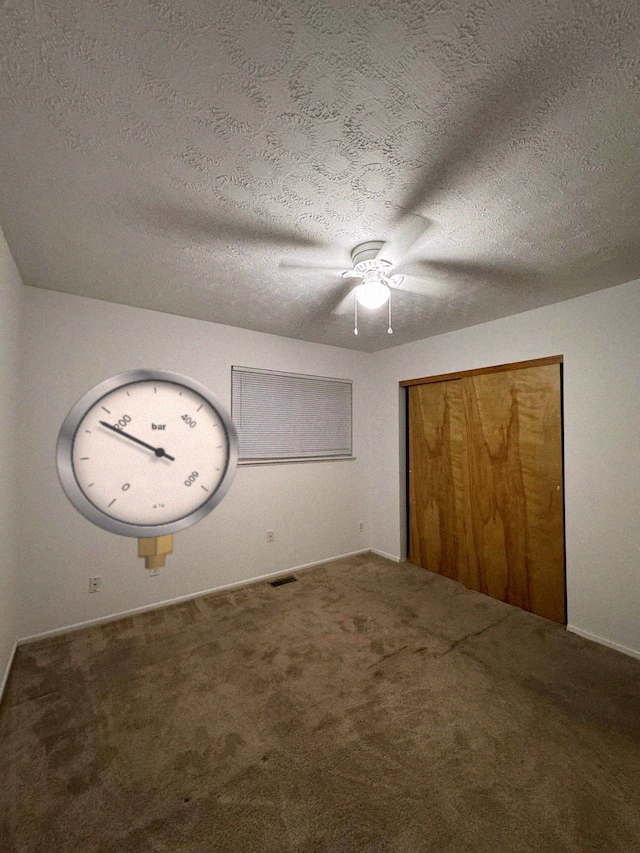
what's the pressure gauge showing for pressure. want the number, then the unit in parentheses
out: 175 (bar)
